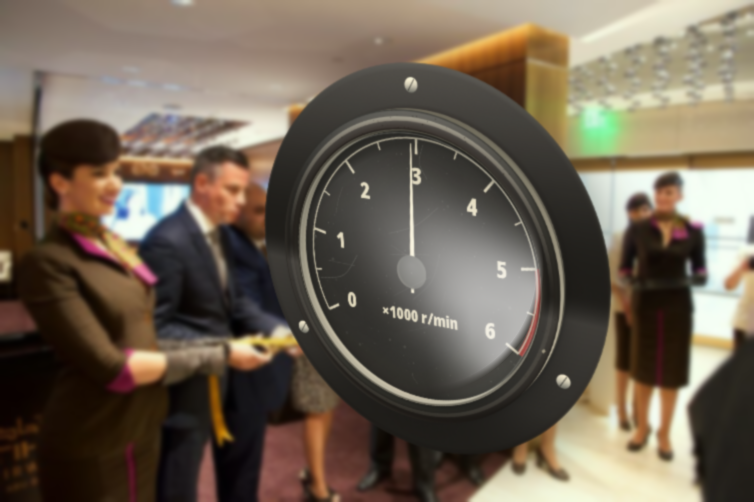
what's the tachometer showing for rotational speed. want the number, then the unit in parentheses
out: 3000 (rpm)
